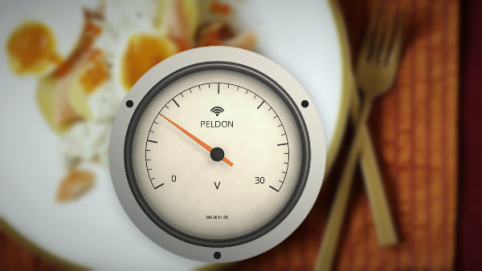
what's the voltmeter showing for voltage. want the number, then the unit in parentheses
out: 8 (V)
